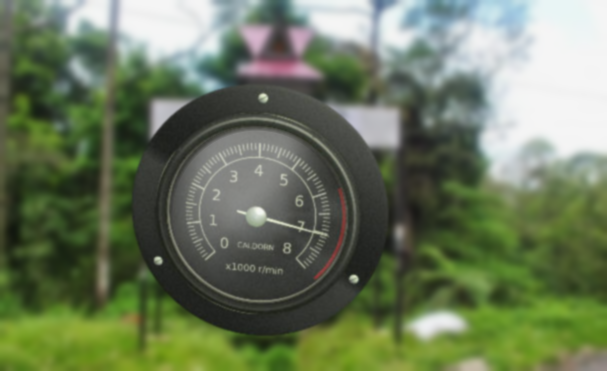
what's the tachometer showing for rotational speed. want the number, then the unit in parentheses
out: 7000 (rpm)
